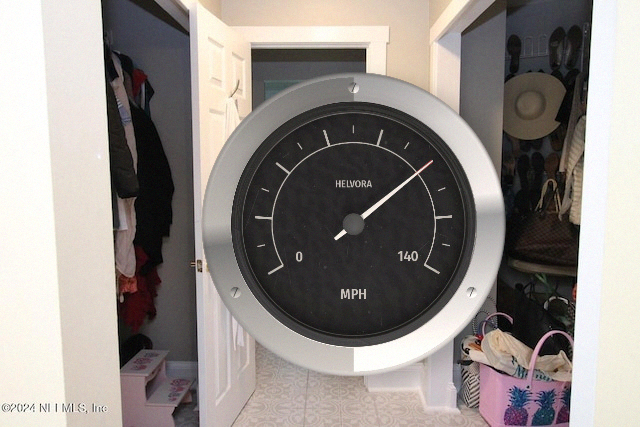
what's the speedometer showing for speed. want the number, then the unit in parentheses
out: 100 (mph)
